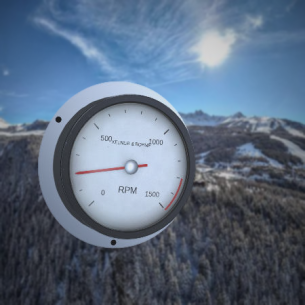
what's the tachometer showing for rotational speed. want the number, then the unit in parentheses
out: 200 (rpm)
